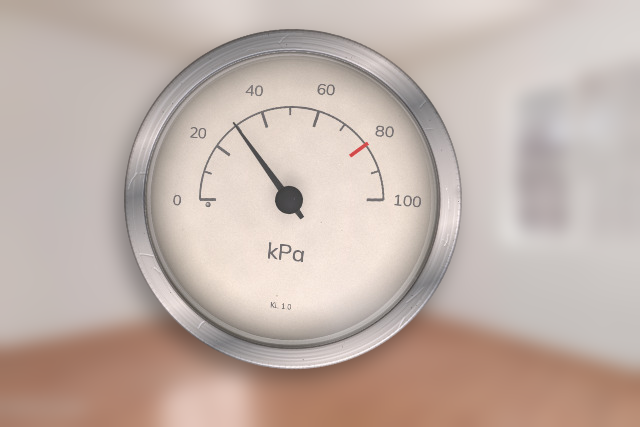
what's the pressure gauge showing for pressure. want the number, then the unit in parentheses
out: 30 (kPa)
